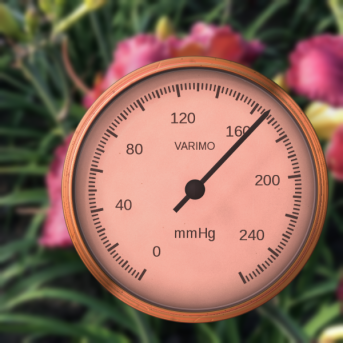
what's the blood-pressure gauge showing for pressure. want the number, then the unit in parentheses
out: 166 (mmHg)
